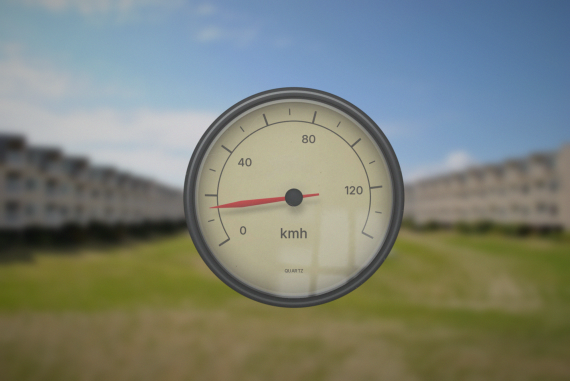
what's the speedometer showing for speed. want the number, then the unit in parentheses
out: 15 (km/h)
